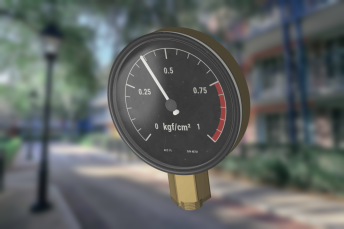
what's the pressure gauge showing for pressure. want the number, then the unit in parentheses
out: 0.4 (kg/cm²)
